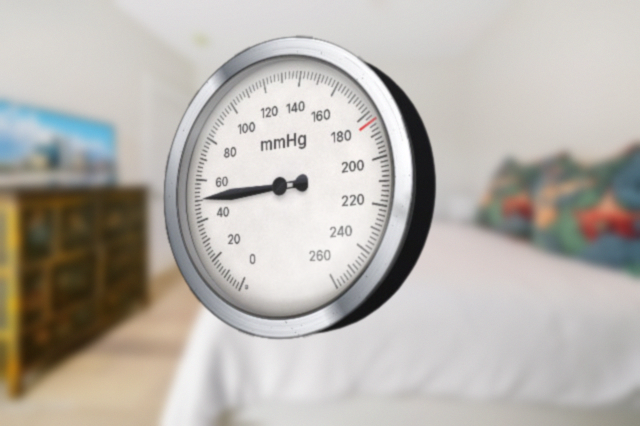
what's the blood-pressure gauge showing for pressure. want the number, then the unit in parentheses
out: 50 (mmHg)
